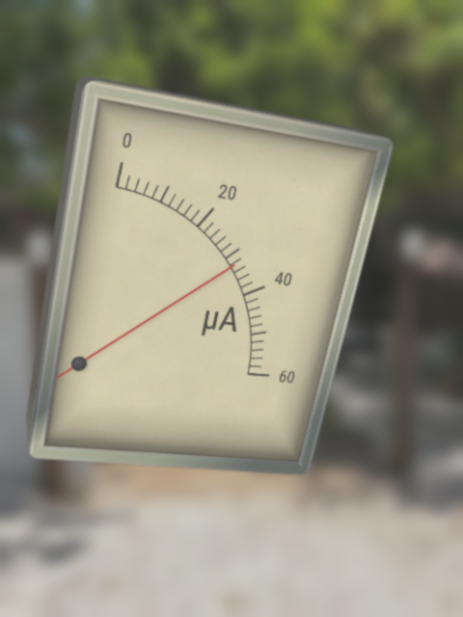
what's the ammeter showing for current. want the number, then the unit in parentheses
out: 32 (µA)
